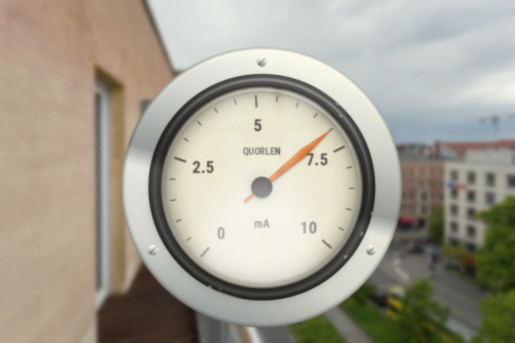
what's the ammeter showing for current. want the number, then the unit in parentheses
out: 7 (mA)
